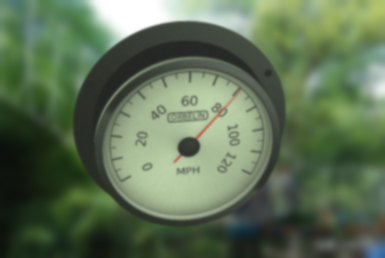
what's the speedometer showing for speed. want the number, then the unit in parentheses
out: 80 (mph)
